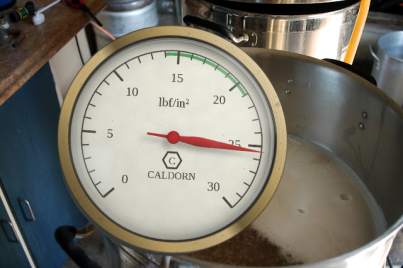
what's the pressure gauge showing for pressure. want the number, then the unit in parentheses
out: 25.5 (psi)
